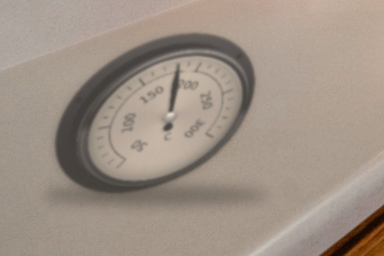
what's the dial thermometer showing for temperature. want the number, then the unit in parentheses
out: 180 (°C)
